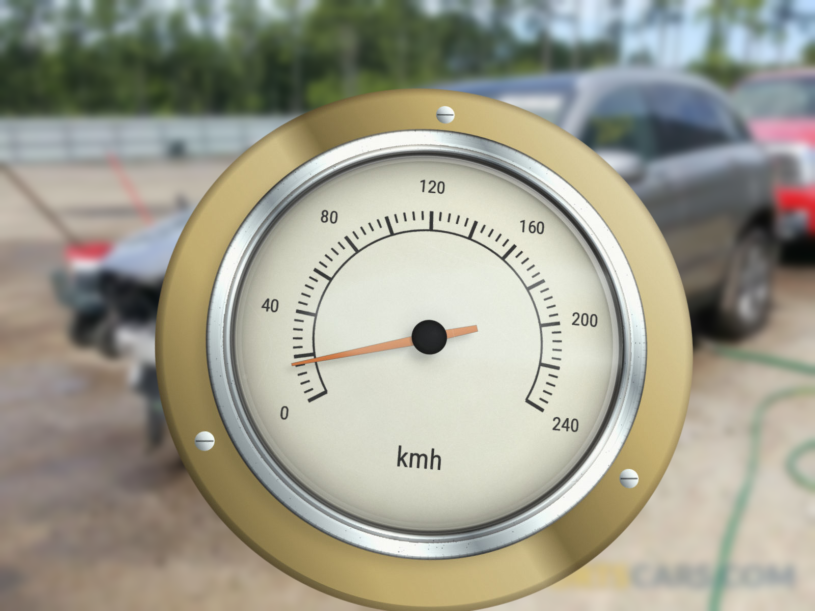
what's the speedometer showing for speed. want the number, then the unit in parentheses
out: 16 (km/h)
